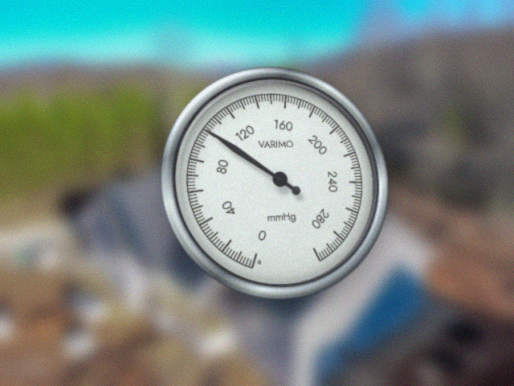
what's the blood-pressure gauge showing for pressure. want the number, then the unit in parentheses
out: 100 (mmHg)
